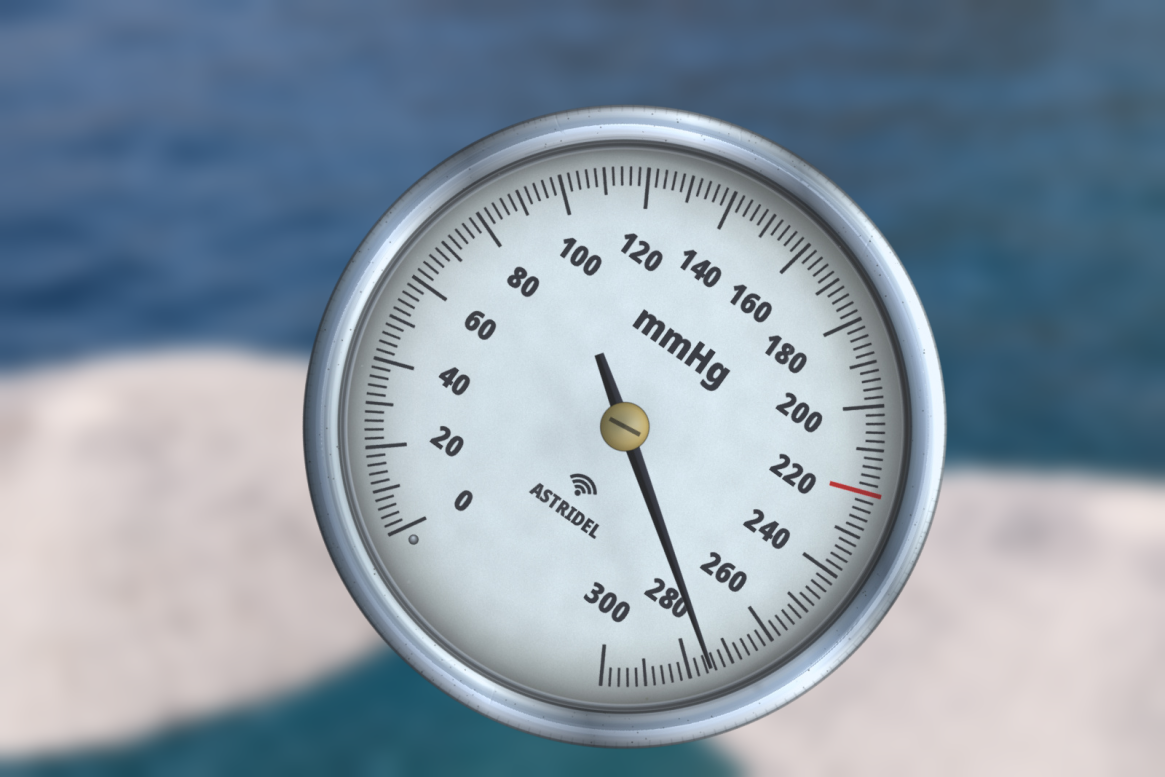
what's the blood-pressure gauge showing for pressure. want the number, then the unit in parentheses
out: 275 (mmHg)
